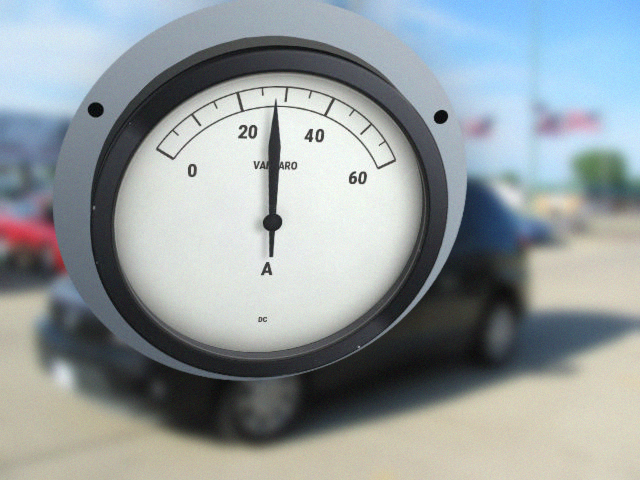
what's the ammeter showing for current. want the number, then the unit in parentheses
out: 27.5 (A)
